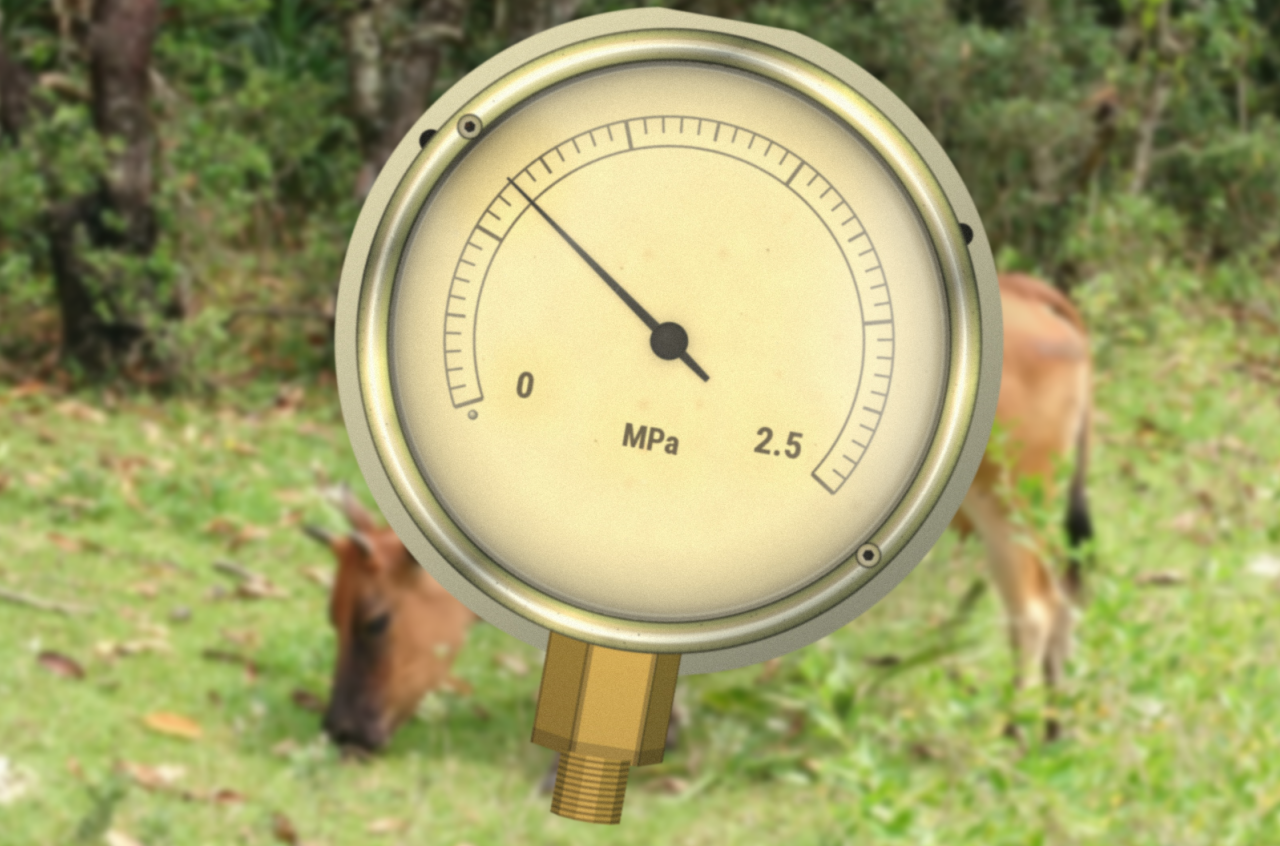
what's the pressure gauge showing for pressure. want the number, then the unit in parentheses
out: 0.65 (MPa)
